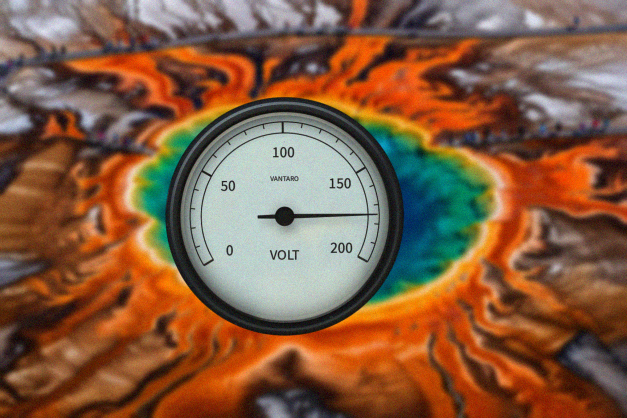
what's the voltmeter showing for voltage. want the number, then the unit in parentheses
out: 175 (V)
